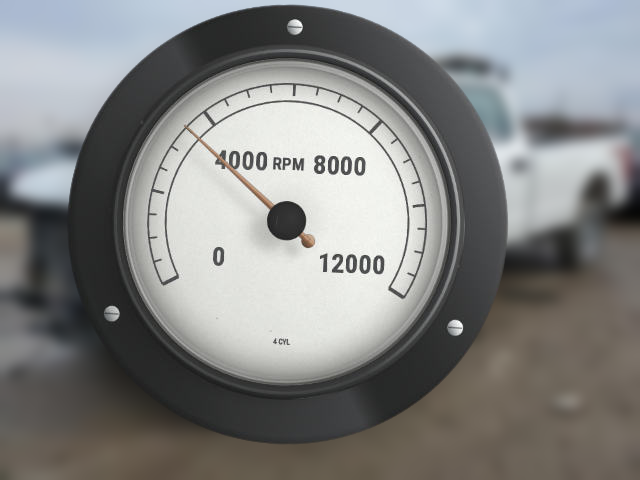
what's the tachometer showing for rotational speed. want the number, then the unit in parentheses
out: 3500 (rpm)
